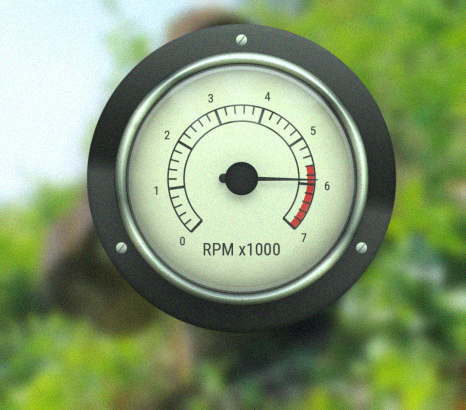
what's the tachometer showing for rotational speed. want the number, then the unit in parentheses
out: 5900 (rpm)
